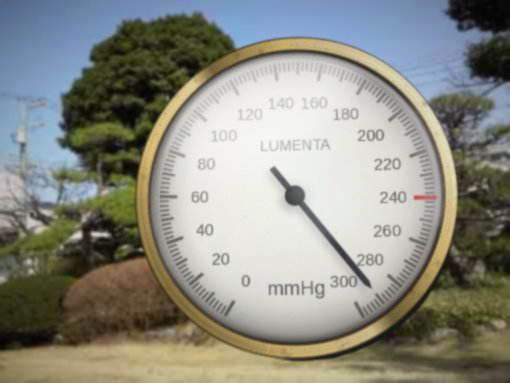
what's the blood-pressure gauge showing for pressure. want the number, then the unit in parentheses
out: 290 (mmHg)
